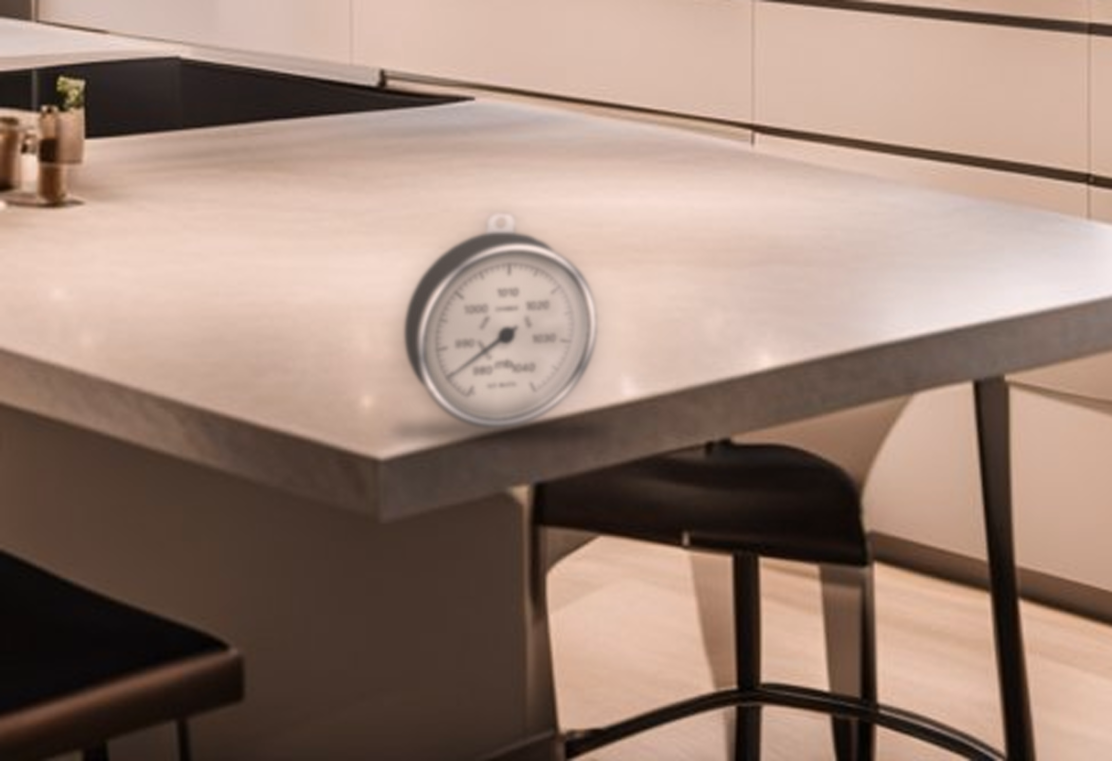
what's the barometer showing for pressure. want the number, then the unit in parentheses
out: 985 (mbar)
